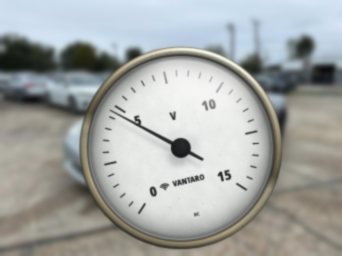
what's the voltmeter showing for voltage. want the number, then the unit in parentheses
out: 4.75 (V)
